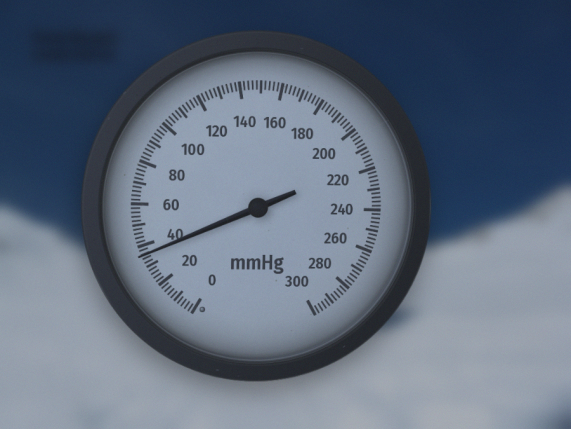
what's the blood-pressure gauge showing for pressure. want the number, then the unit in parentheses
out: 36 (mmHg)
